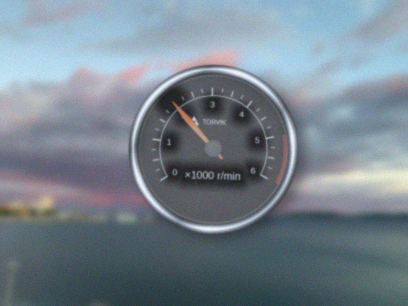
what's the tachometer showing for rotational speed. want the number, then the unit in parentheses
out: 2000 (rpm)
